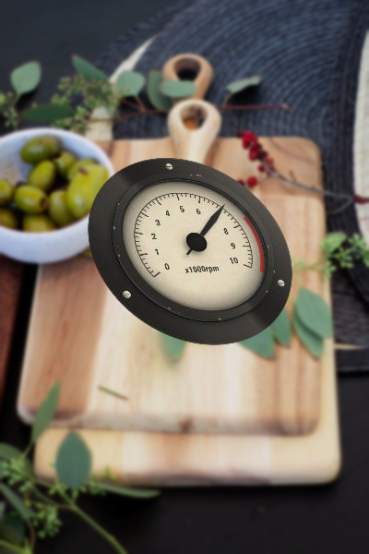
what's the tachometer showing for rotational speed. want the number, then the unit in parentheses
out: 7000 (rpm)
